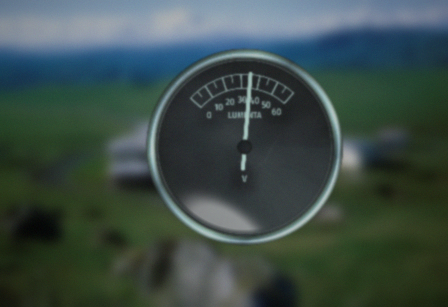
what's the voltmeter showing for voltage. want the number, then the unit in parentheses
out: 35 (V)
